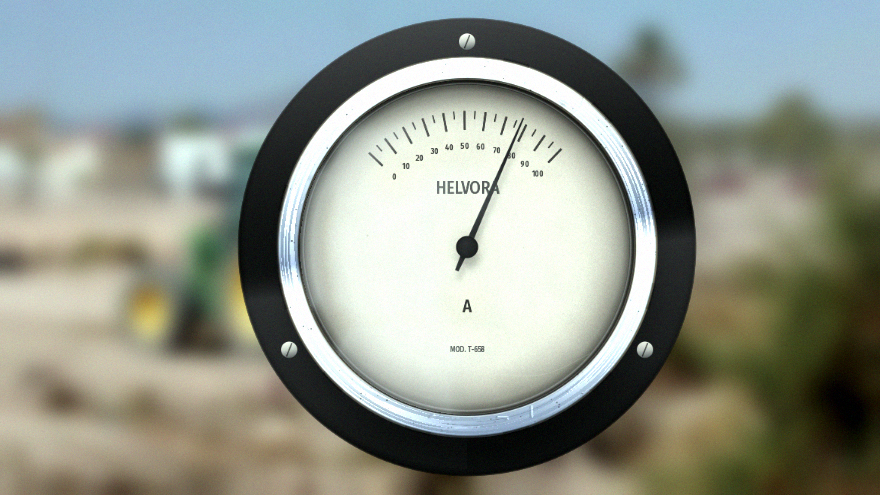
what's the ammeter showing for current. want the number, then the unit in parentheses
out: 77.5 (A)
